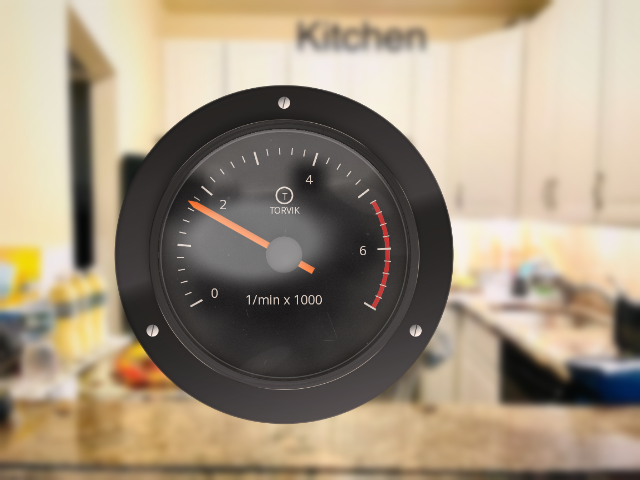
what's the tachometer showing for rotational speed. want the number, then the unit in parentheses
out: 1700 (rpm)
